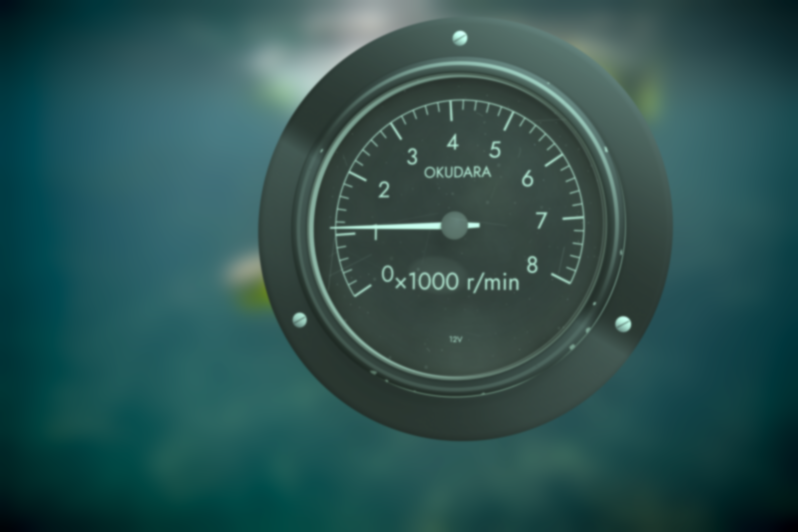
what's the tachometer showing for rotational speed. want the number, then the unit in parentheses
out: 1100 (rpm)
